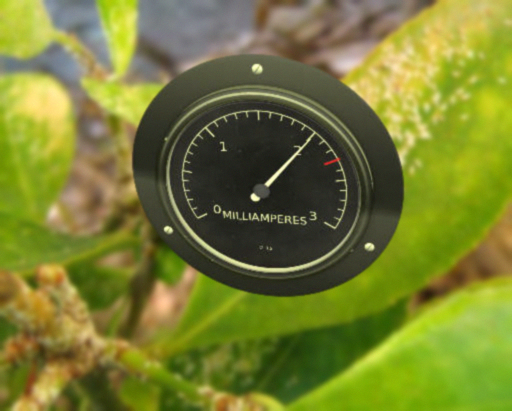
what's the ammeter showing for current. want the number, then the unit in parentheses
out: 2 (mA)
